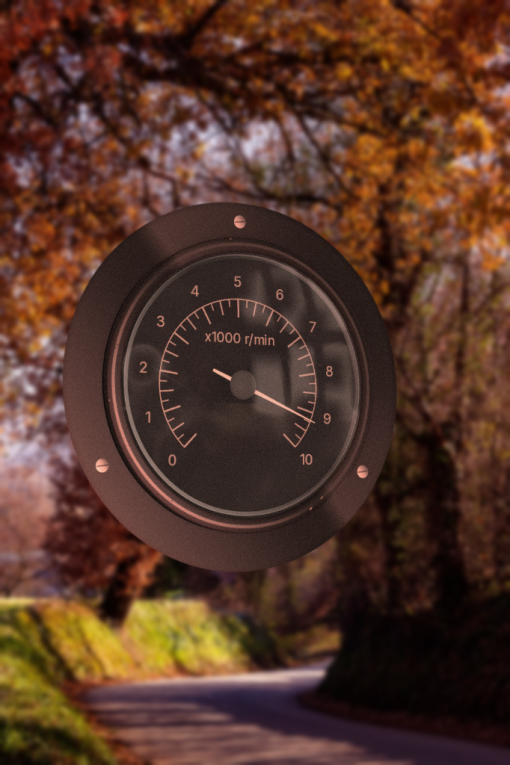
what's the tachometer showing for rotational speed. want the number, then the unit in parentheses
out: 9250 (rpm)
